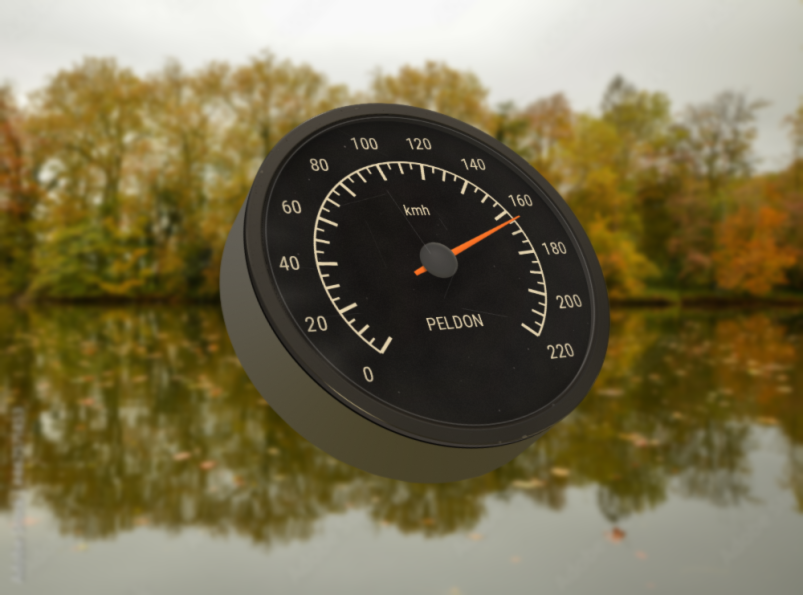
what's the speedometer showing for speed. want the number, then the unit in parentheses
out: 165 (km/h)
